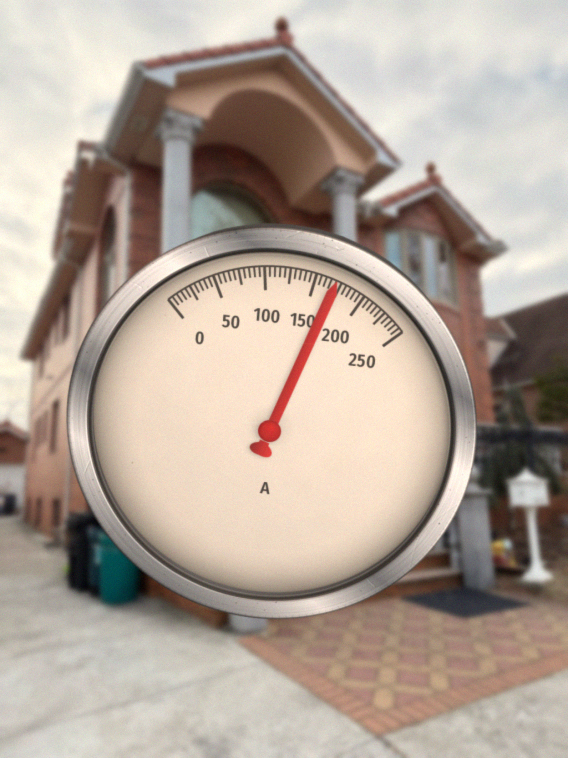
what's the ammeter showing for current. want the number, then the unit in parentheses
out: 170 (A)
